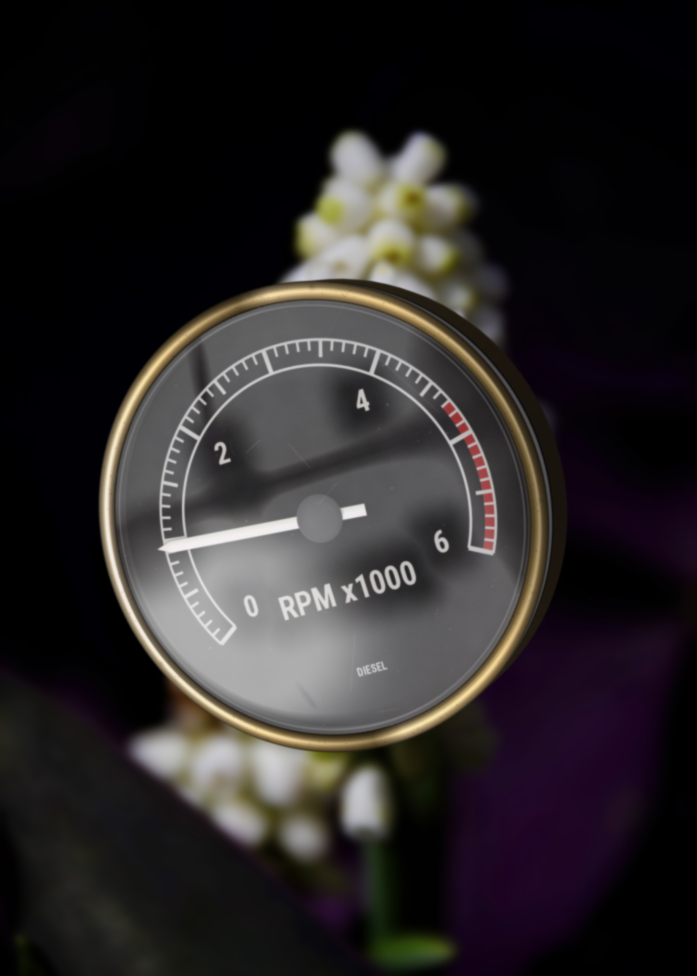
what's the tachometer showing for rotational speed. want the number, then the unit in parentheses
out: 950 (rpm)
